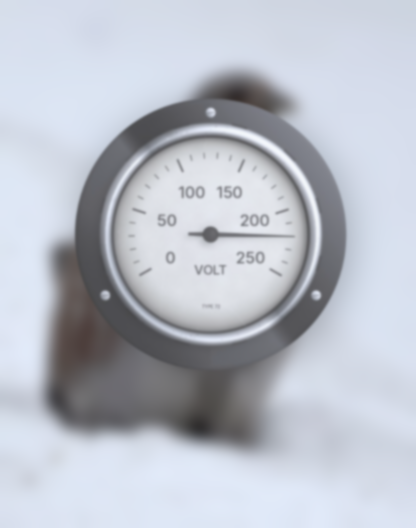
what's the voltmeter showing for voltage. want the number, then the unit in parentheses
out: 220 (V)
